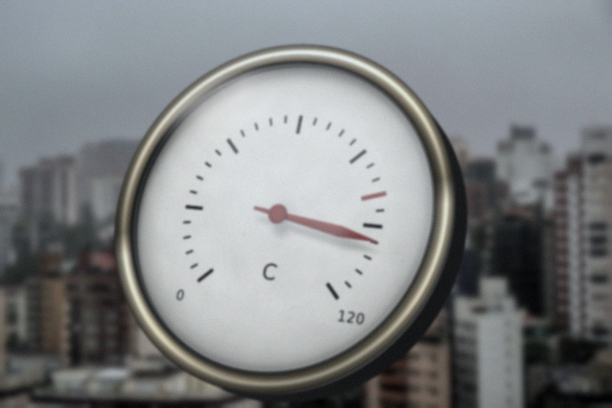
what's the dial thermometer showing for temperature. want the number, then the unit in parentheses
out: 104 (°C)
